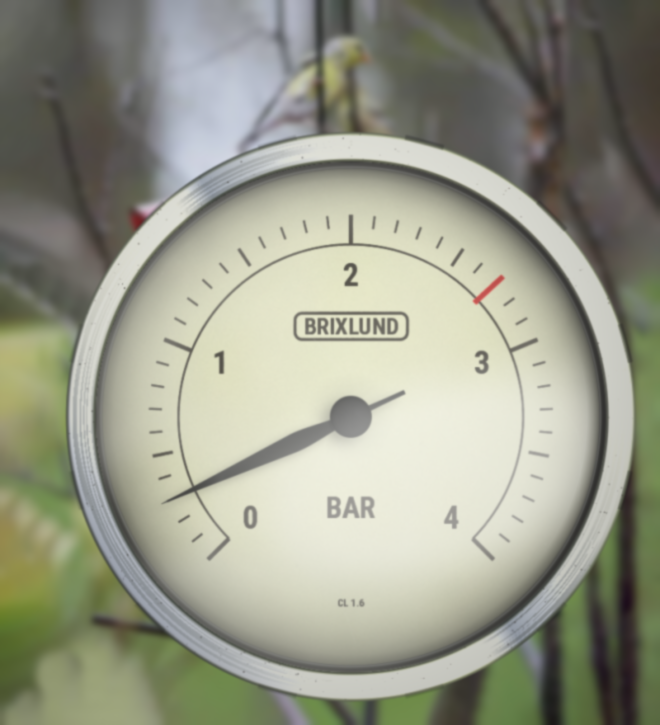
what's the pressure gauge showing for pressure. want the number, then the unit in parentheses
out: 0.3 (bar)
